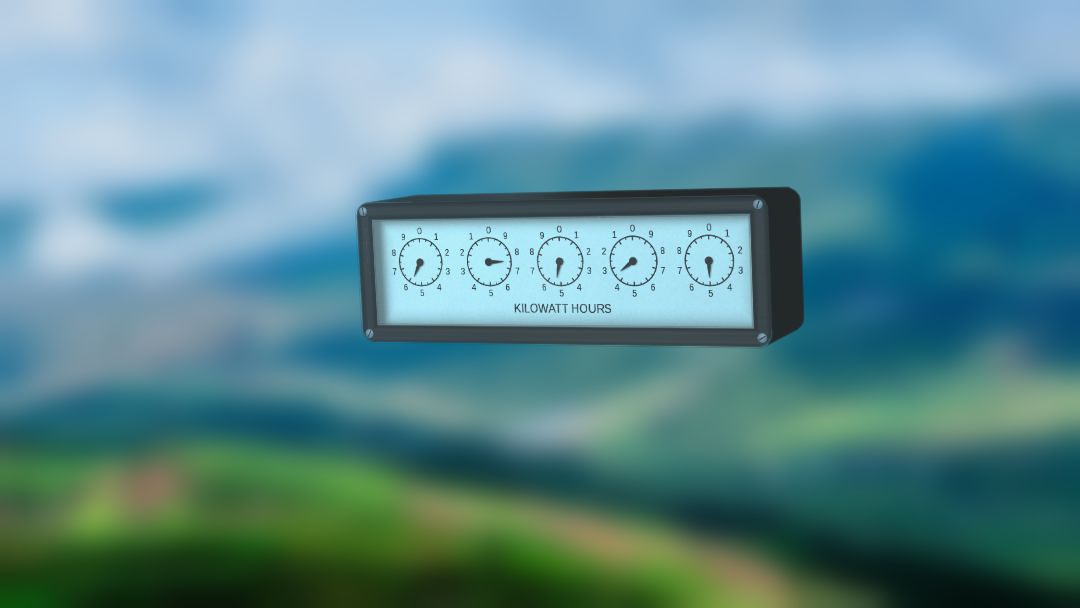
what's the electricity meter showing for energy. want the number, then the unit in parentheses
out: 57535 (kWh)
